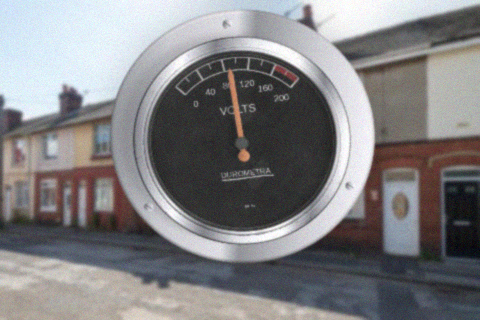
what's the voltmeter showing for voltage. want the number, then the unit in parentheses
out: 90 (V)
